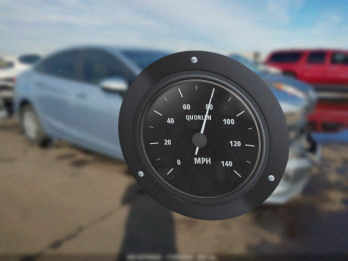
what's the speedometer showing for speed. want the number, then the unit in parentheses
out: 80 (mph)
